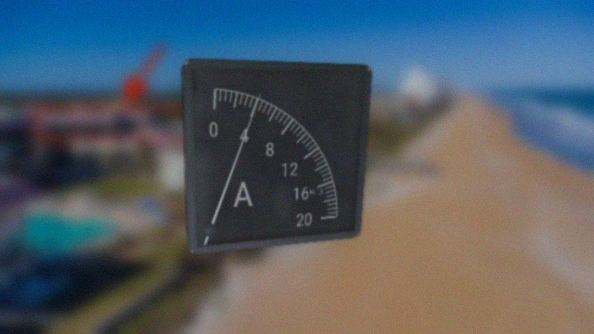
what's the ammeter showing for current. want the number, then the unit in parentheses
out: 4 (A)
